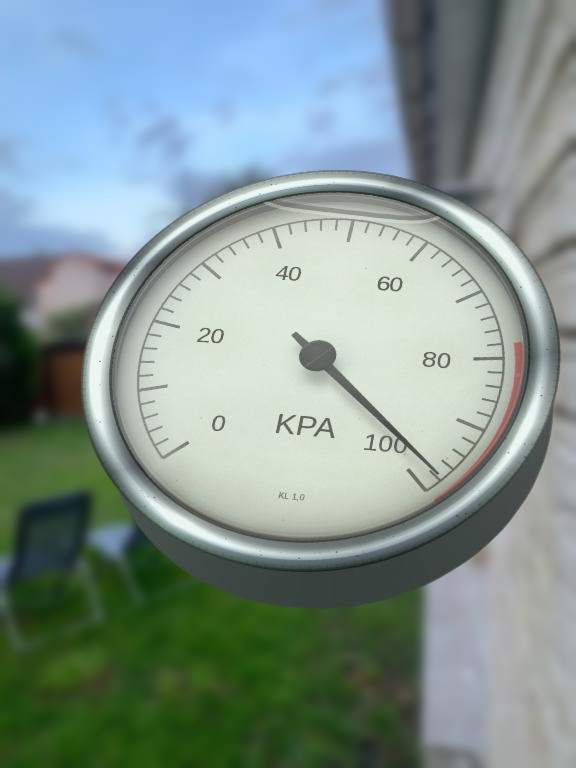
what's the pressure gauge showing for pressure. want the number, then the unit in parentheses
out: 98 (kPa)
